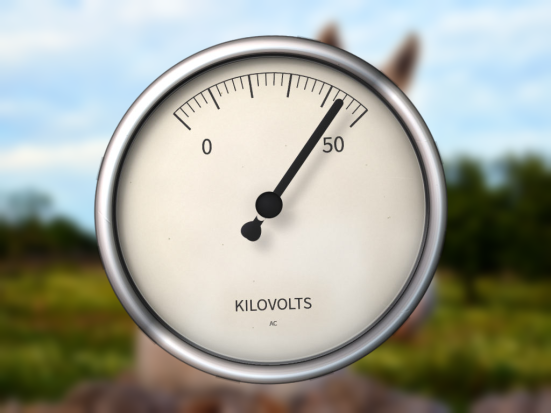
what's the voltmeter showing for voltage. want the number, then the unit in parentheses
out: 44 (kV)
